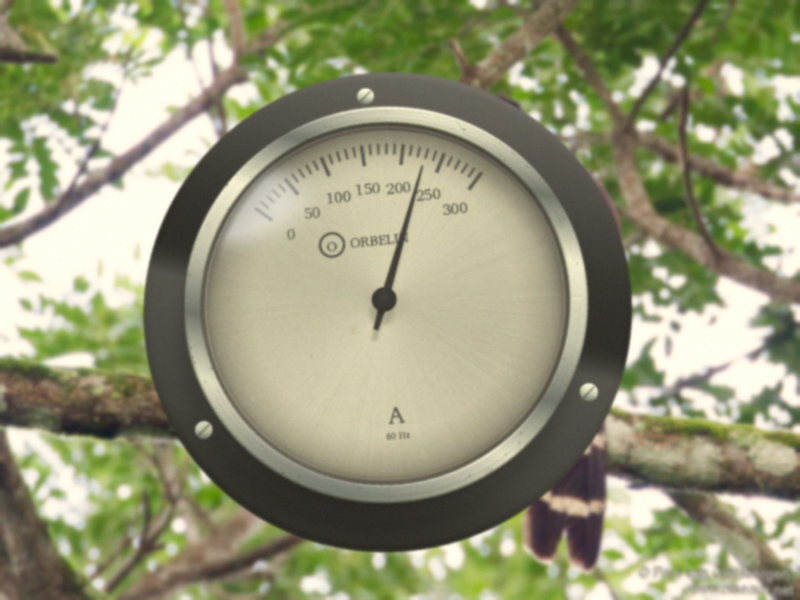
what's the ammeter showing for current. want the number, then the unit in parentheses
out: 230 (A)
